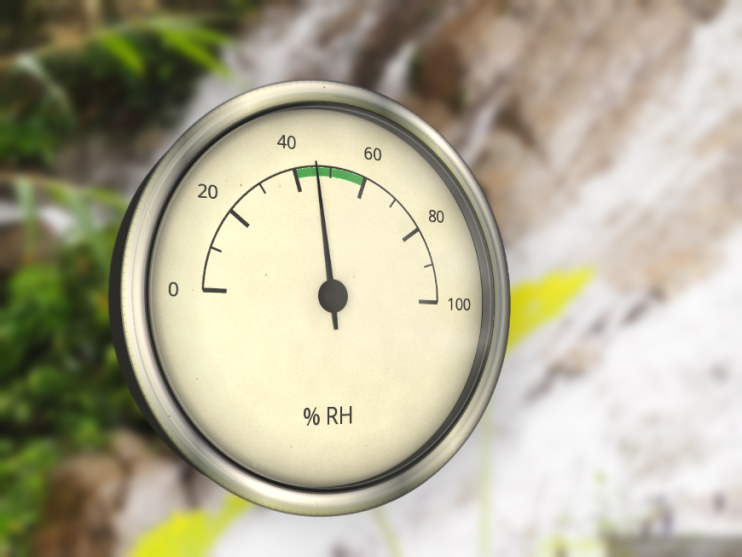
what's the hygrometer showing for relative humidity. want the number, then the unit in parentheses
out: 45 (%)
